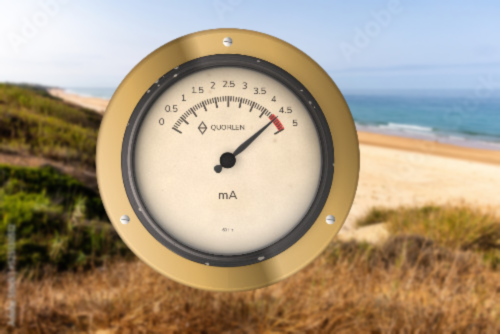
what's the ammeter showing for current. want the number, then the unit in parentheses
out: 4.5 (mA)
